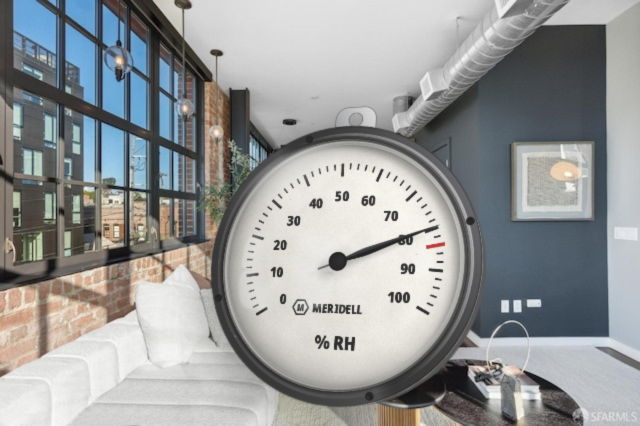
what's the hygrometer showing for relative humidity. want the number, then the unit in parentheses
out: 80 (%)
